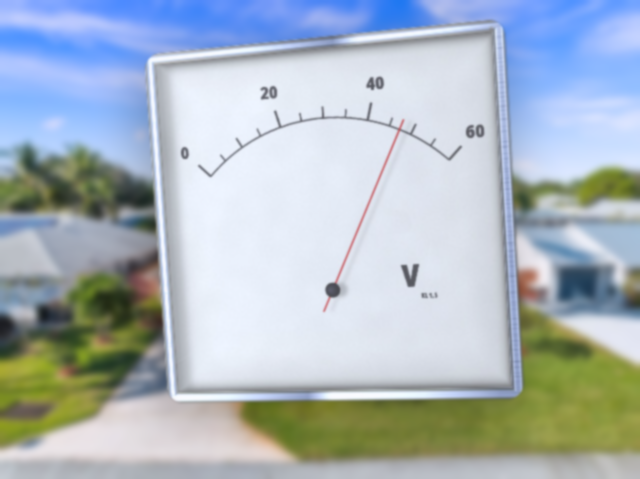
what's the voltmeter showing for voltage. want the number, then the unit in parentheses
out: 47.5 (V)
